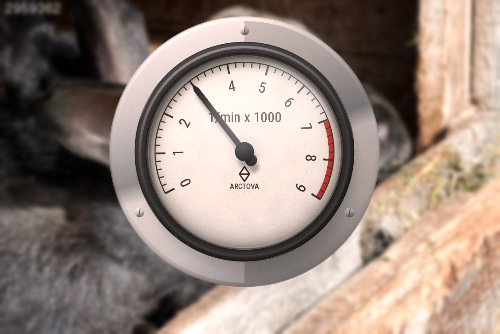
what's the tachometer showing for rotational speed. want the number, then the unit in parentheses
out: 3000 (rpm)
